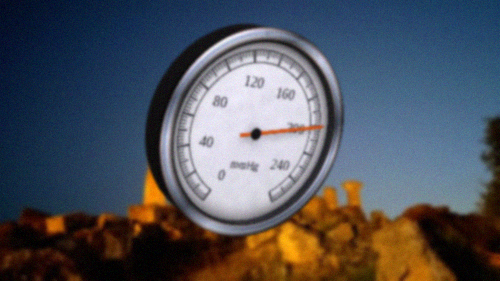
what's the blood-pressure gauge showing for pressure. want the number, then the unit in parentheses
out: 200 (mmHg)
